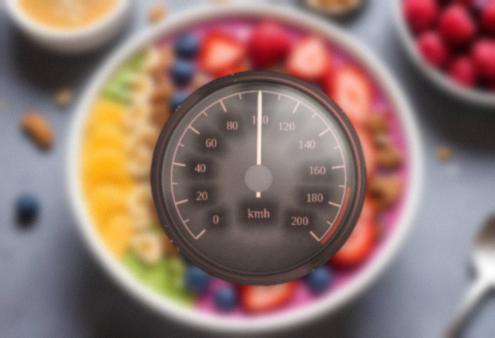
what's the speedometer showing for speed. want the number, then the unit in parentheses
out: 100 (km/h)
